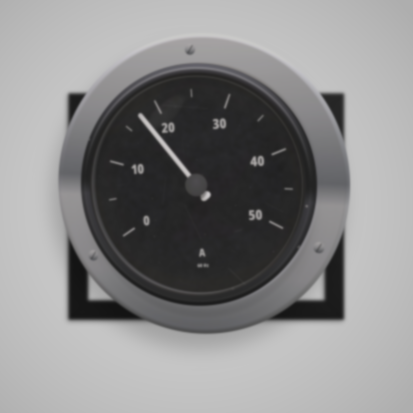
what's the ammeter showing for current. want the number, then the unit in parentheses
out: 17.5 (A)
